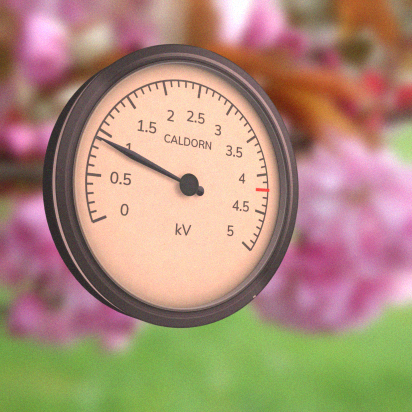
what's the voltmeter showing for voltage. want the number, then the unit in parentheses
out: 0.9 (kV)
